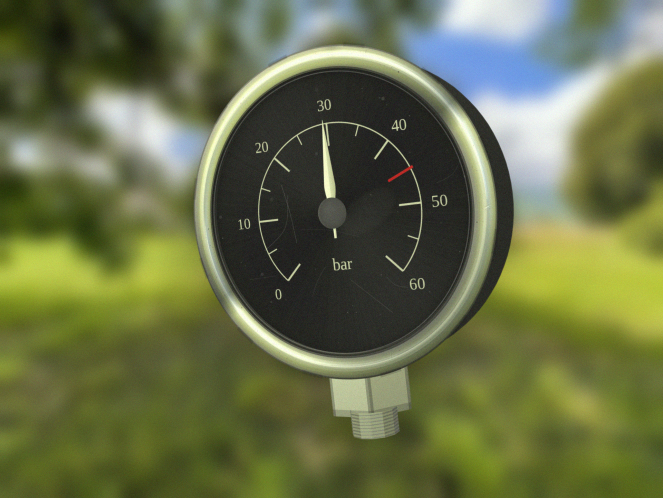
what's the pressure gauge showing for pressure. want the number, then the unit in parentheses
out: 30 (bar)
